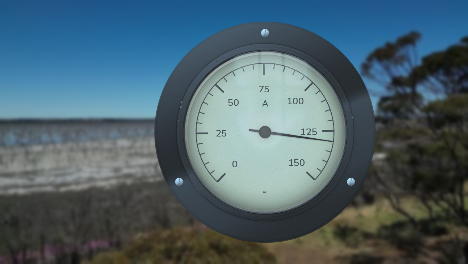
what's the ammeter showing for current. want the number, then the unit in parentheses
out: 130 (A)
